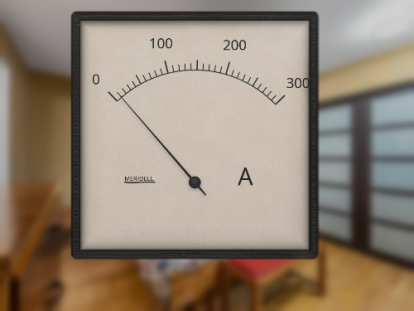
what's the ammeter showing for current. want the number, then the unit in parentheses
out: 10 (A)
